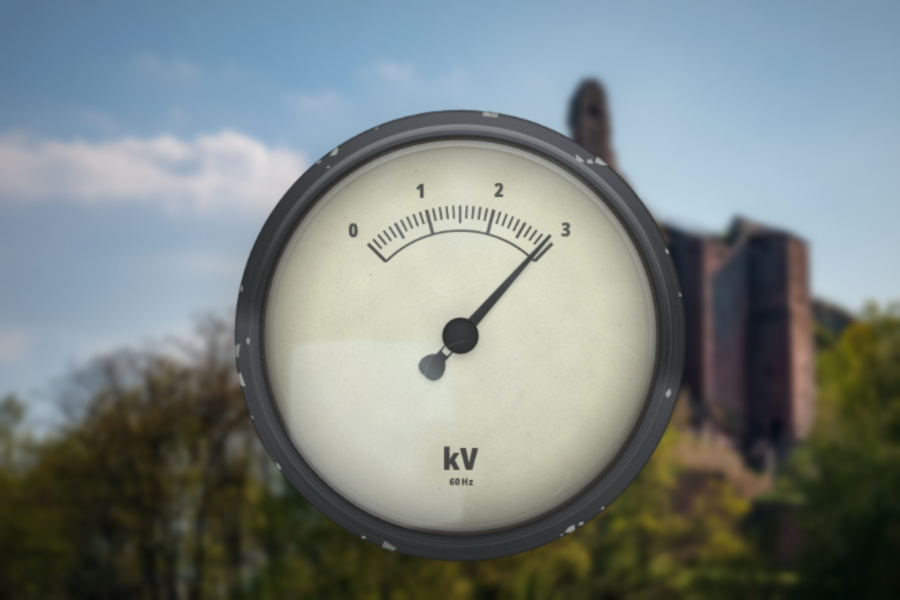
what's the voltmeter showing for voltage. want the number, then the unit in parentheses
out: 2.9 (kV)
